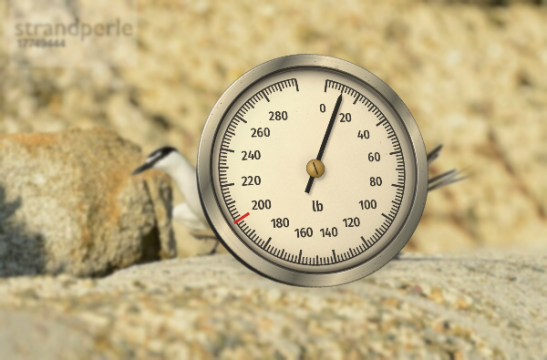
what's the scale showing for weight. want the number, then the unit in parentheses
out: 10 (lb)
